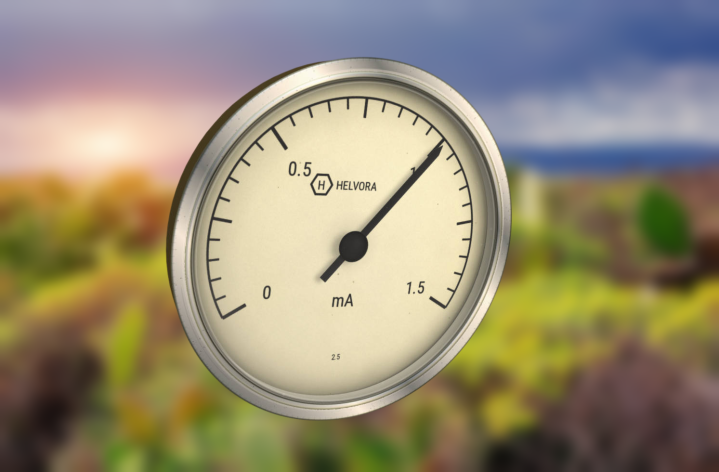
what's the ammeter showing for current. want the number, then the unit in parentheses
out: 1 (mA)
